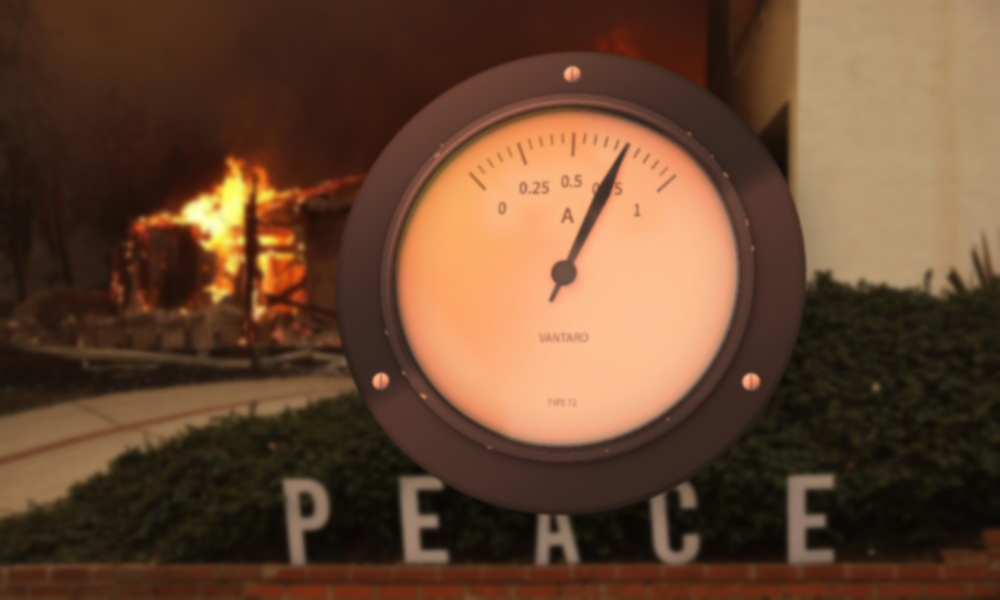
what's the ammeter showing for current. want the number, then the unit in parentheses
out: 0.75 (A)
